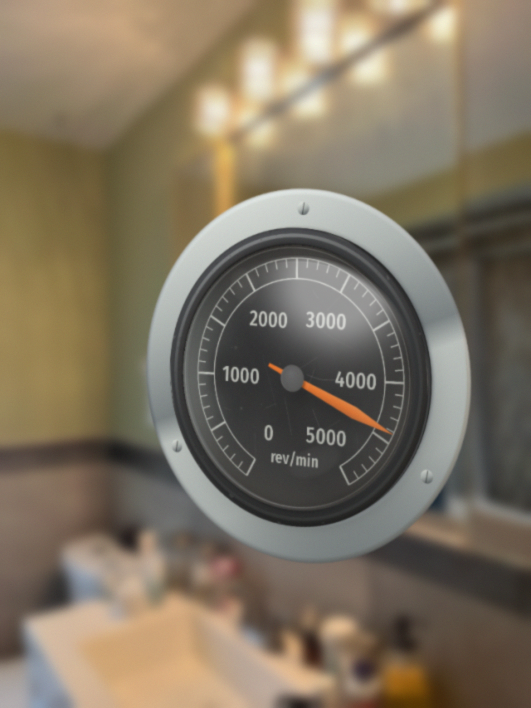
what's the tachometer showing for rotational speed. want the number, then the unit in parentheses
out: 4400 (rpm)
